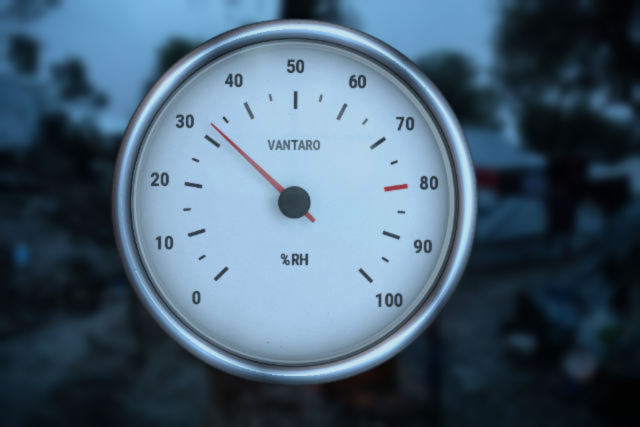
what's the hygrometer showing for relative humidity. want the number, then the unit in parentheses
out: 32.5 (%)
